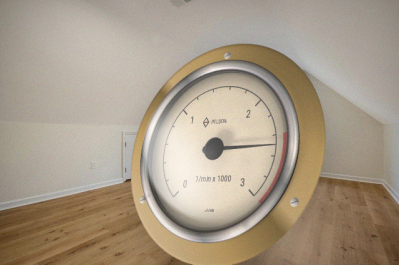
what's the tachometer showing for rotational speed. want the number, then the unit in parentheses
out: 2500 (rpm)
